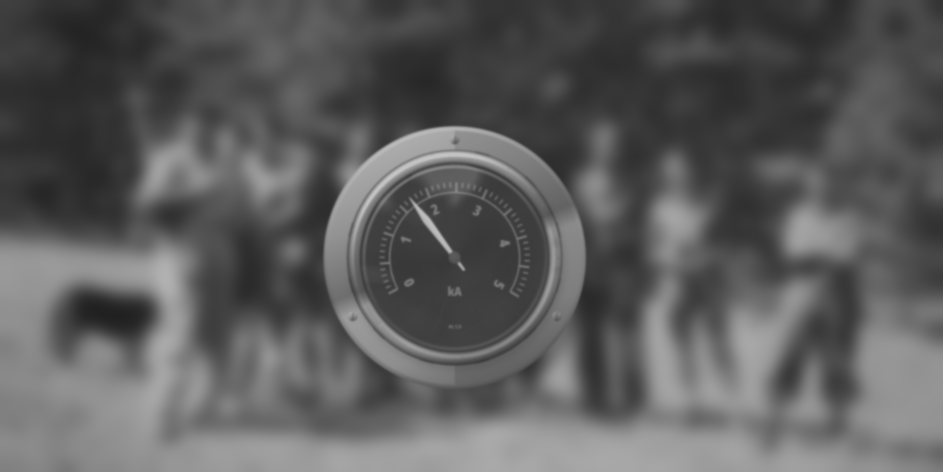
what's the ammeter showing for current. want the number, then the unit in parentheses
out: 1.7 (kA)
